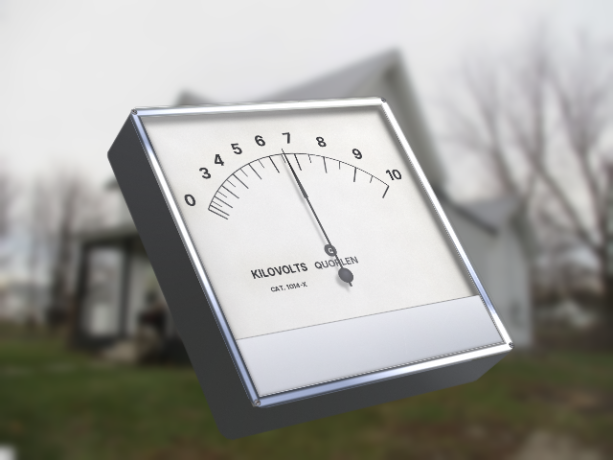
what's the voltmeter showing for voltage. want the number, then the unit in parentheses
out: 6.5 (kV)
